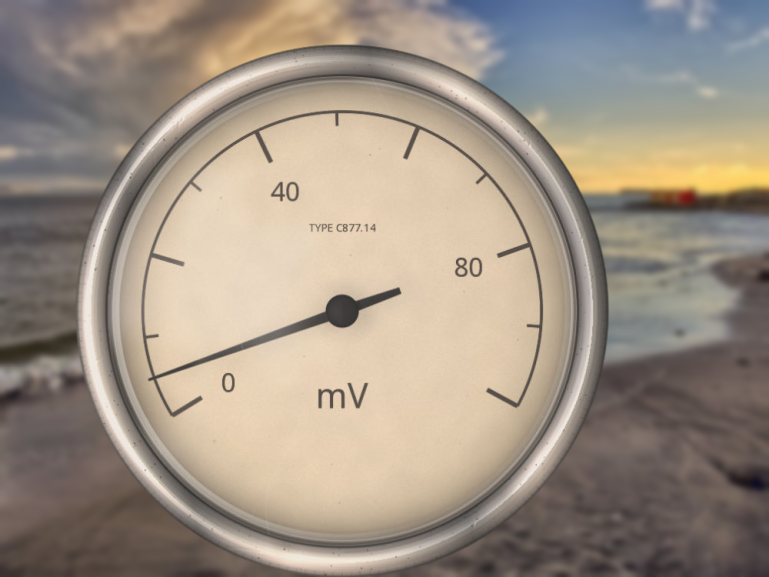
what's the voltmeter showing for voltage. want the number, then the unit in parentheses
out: 5 (mV)
